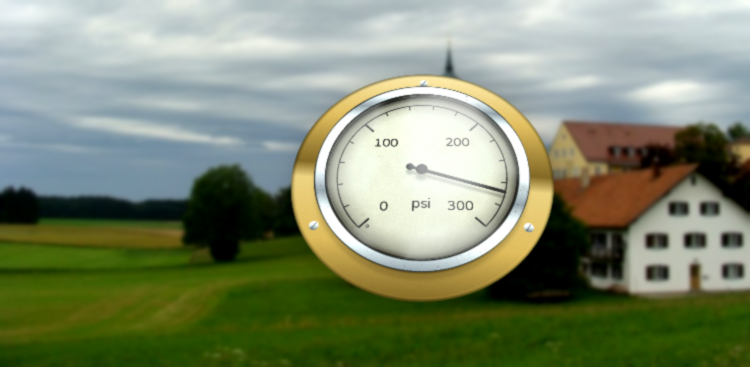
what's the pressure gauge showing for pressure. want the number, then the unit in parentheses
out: 270 (psi)
